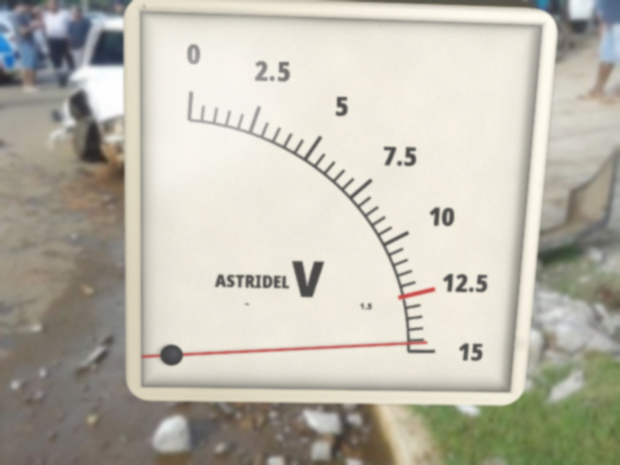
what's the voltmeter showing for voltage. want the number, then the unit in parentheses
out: 14.5 (V)
